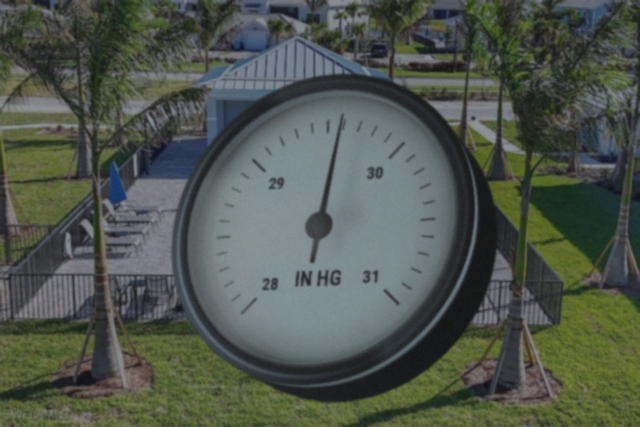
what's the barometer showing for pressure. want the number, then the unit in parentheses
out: 29.6 (inHg)
